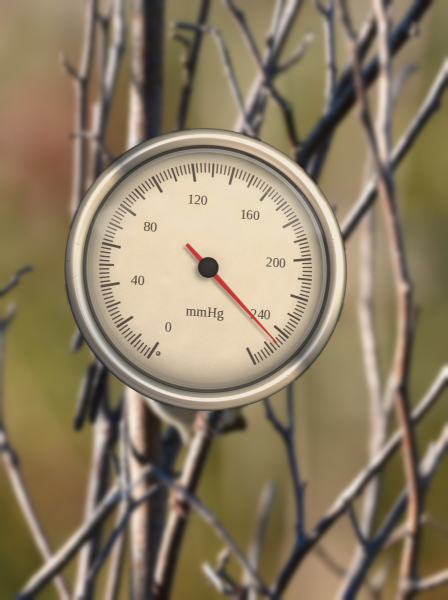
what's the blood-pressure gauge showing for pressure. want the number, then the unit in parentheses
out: 246 (mmHg)
